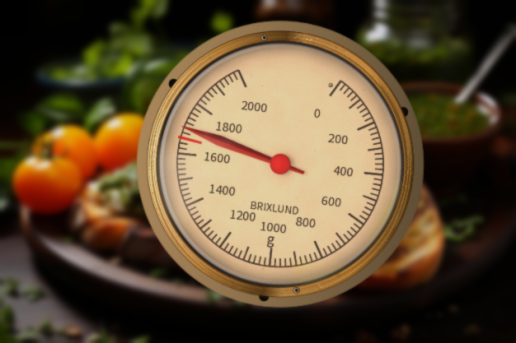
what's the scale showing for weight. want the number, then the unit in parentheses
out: 1700 (g)
